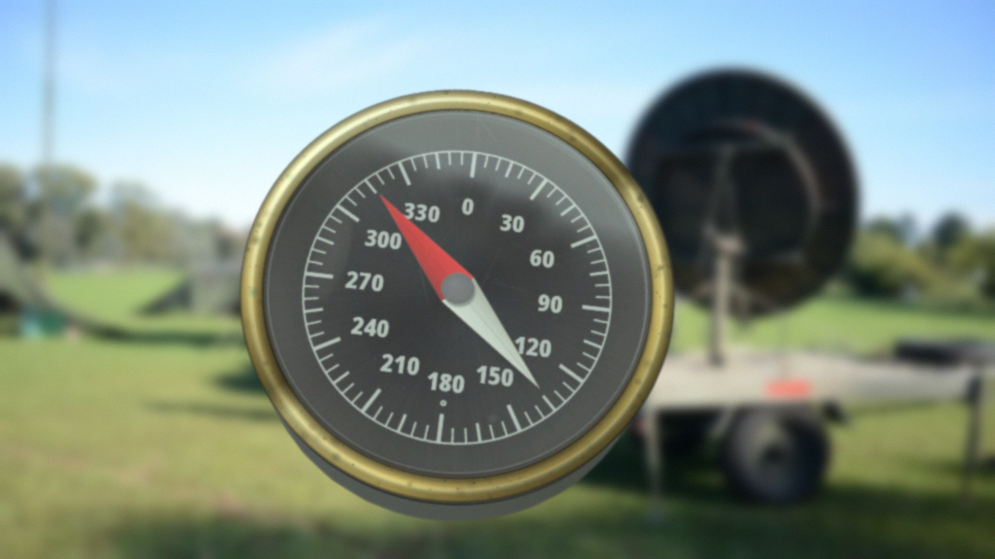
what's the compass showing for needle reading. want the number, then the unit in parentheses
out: 315 (°)
